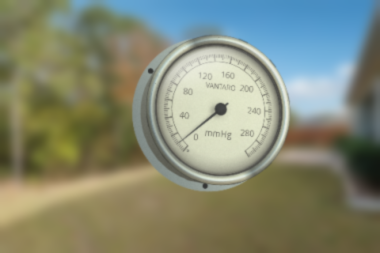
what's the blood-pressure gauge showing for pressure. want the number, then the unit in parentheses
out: 10 (mmHg)
